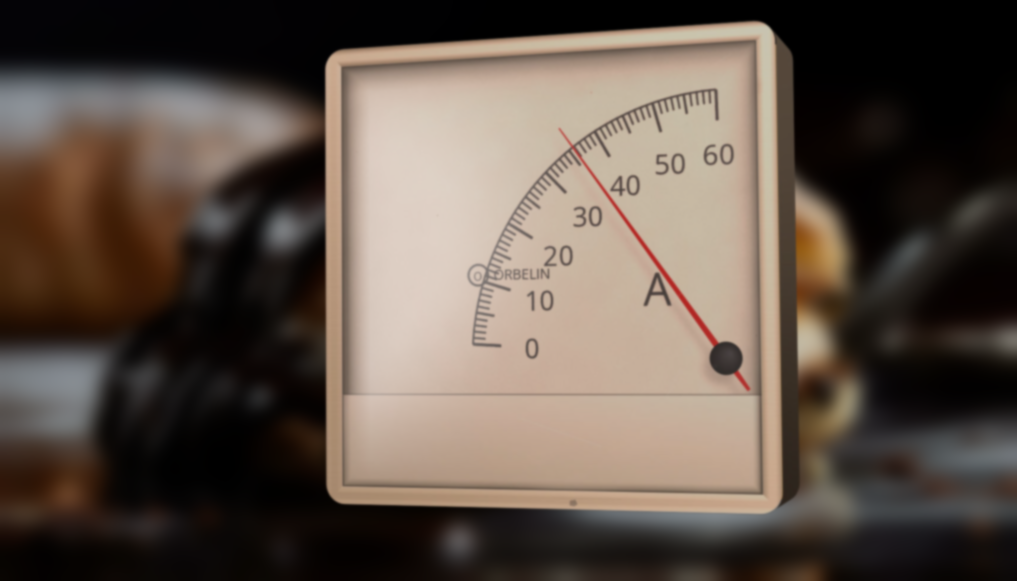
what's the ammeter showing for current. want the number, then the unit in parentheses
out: 36 (A)
